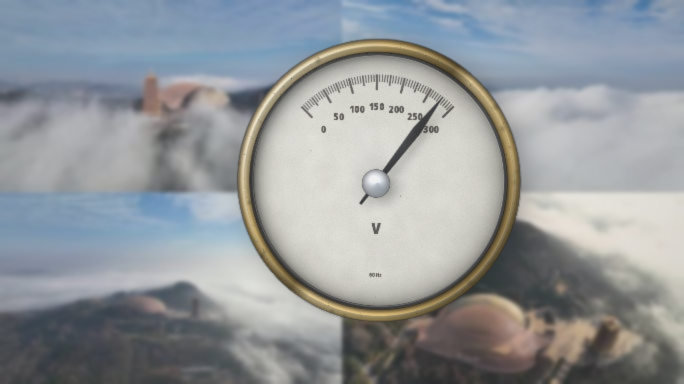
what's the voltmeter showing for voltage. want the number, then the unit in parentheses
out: 275 (V)
